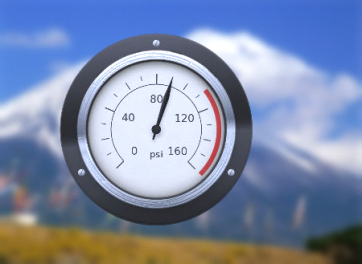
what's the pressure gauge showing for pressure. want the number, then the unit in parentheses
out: 90 (psi)
